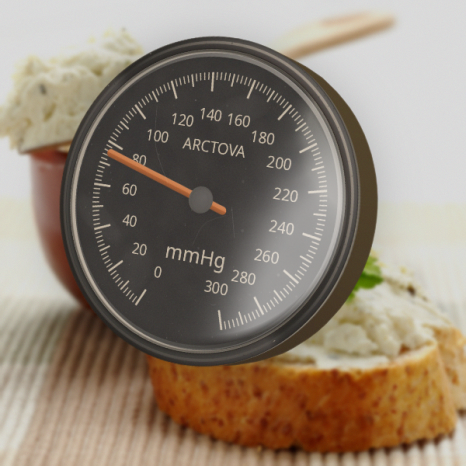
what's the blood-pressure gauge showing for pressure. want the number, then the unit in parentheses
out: 76 (mmHg)
